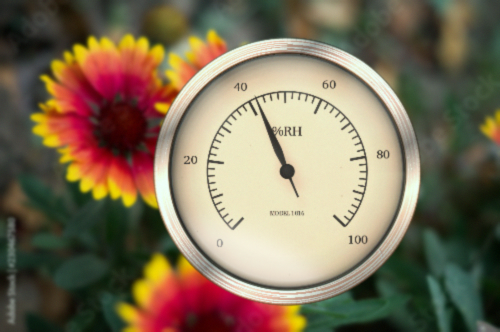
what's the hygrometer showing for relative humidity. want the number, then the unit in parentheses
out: 42 (%)
